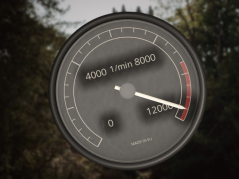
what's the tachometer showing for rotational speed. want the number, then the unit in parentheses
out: 11500 (rpm)
